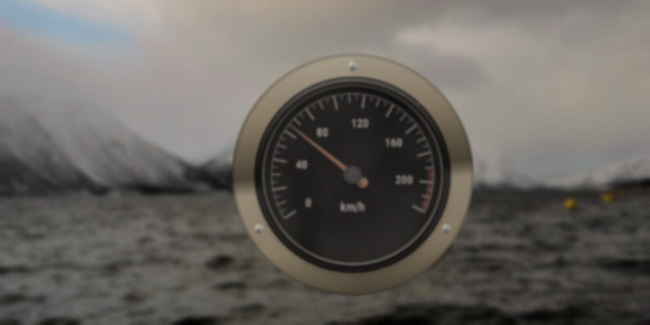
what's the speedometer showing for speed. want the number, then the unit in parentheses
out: 65 (km/h)
